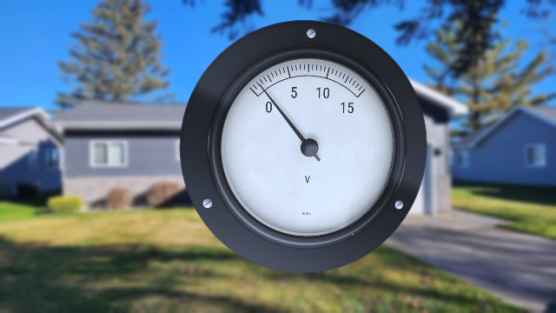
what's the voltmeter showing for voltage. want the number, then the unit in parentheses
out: 1 (V)
